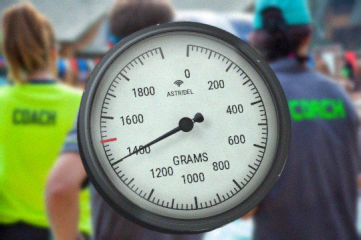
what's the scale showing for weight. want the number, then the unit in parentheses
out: 1400 (g)
